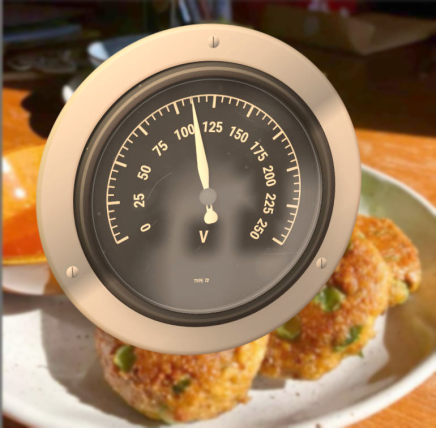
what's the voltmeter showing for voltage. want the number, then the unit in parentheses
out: 110 (V)
